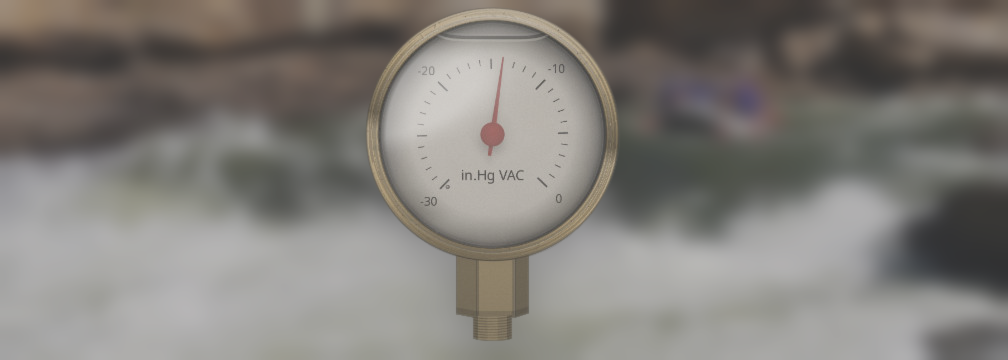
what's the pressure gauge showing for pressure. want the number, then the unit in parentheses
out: -14 (inHg)
